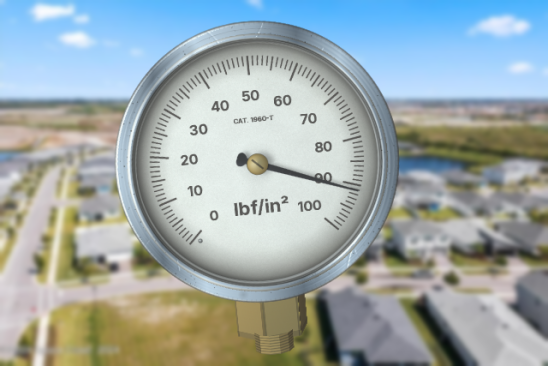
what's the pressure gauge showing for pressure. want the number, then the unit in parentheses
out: 91 (psi)
